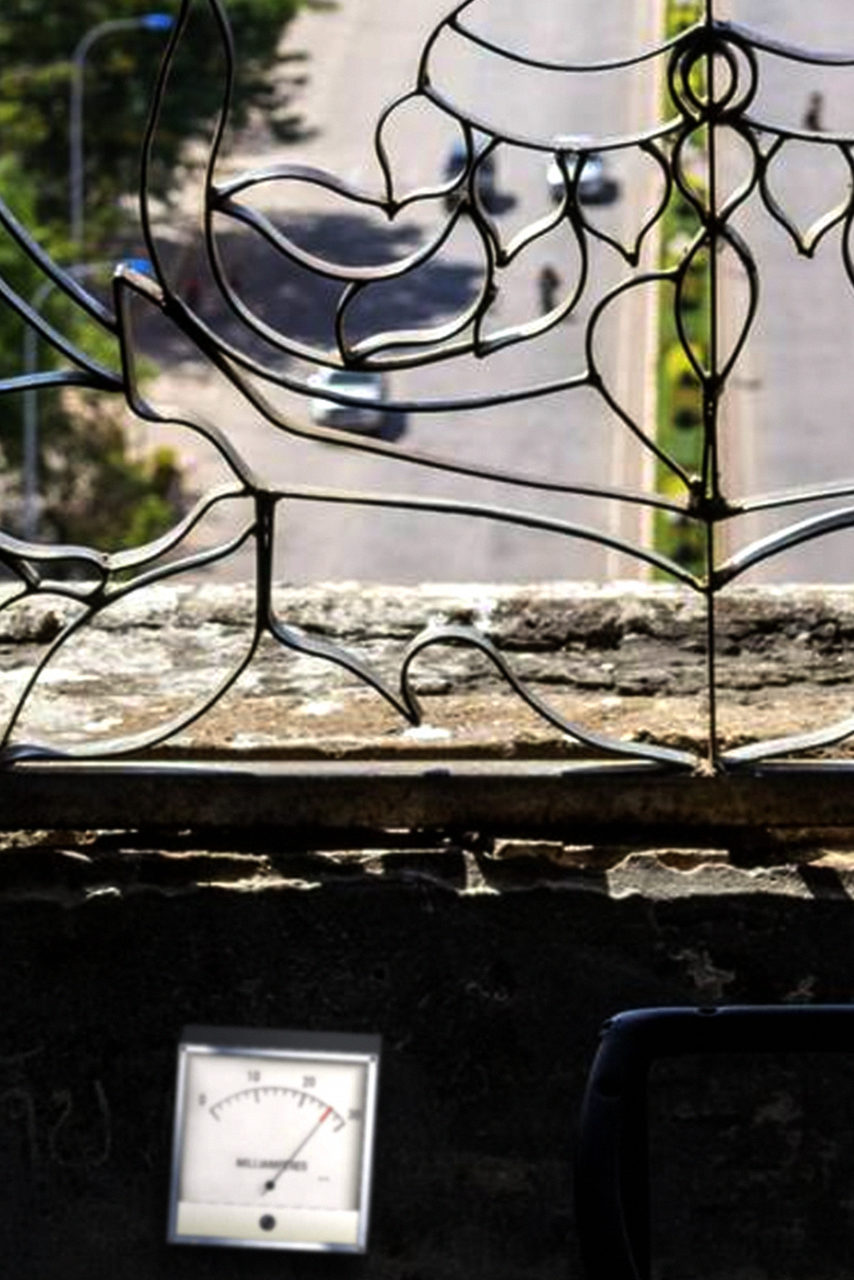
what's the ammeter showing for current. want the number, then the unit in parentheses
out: 26 (mA)
